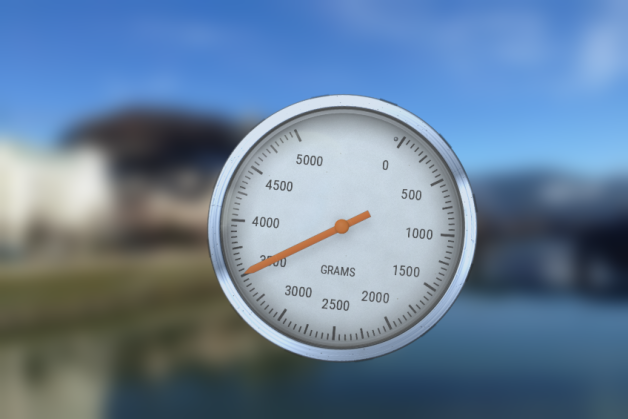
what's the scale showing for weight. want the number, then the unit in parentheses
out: 3500 (g)
